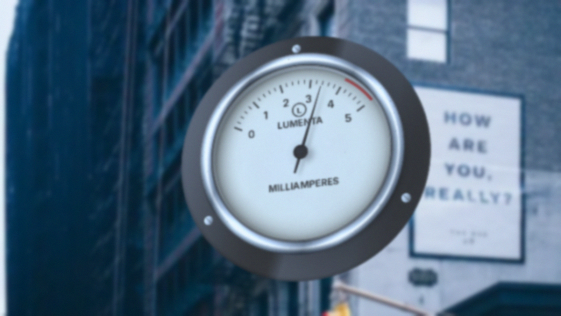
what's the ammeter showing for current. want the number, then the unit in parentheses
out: 3.4 (mA)
